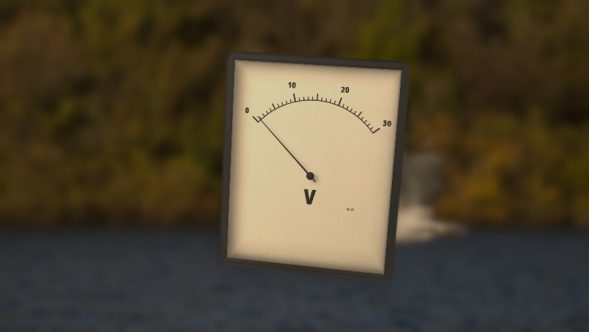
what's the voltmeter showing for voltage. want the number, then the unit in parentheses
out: 1 (V)
